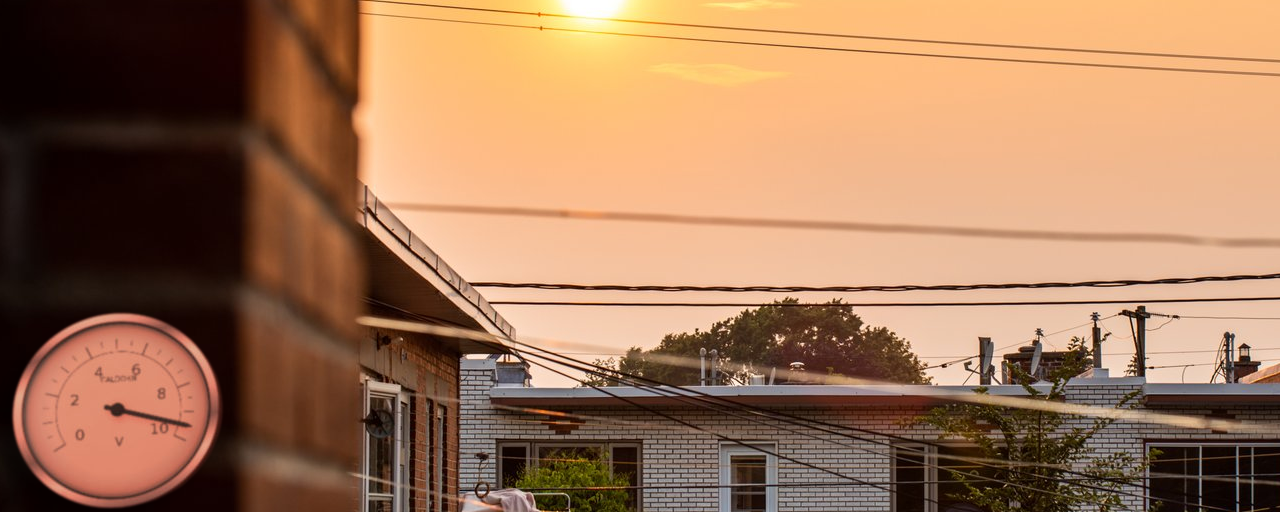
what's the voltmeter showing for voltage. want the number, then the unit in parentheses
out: 9.5 (V)
